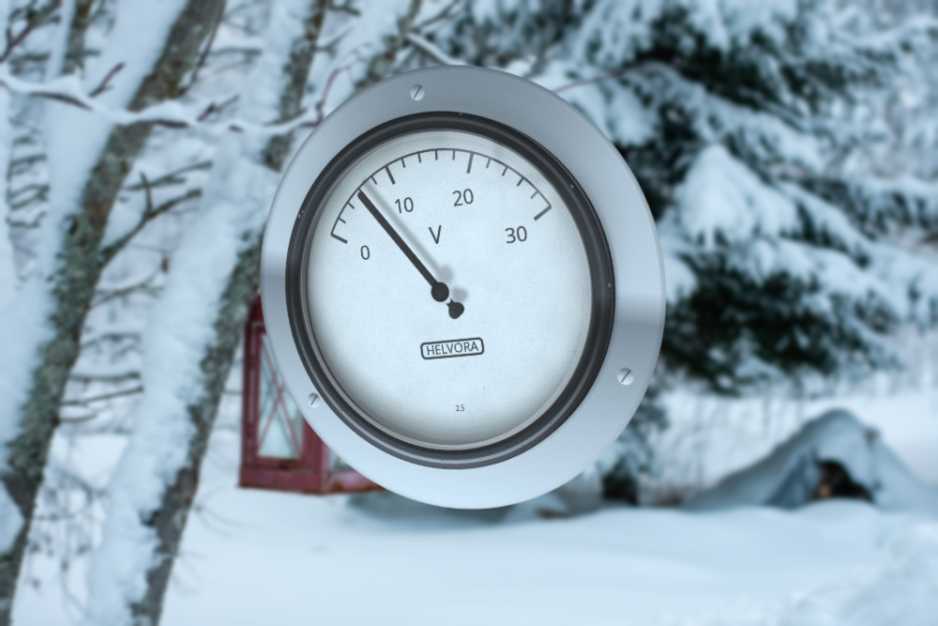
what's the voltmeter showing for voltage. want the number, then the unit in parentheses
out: 6 (V)
